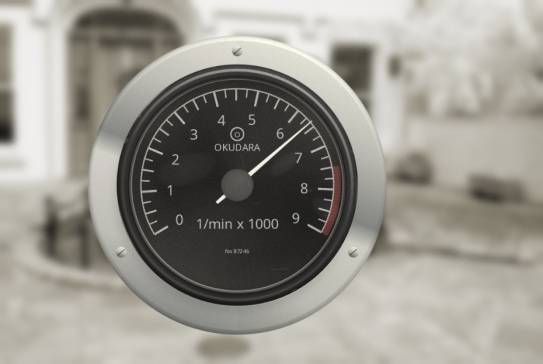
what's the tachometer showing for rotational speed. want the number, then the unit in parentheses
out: 6375 (rpm)
